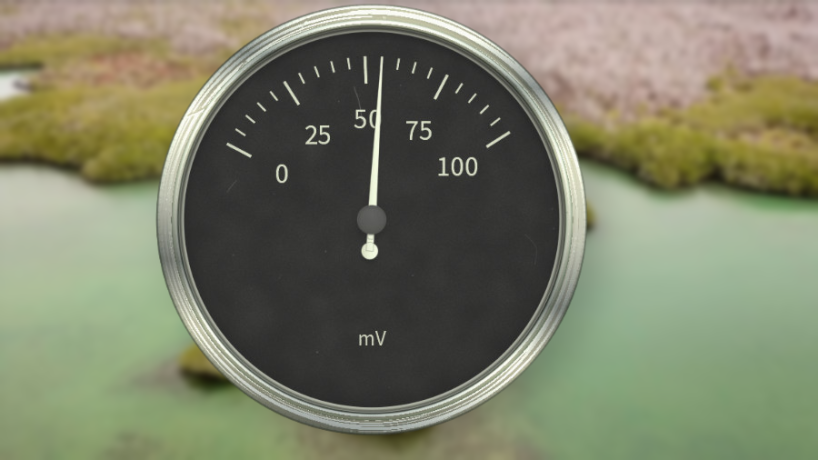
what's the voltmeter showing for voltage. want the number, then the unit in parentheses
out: 55 (mV)
